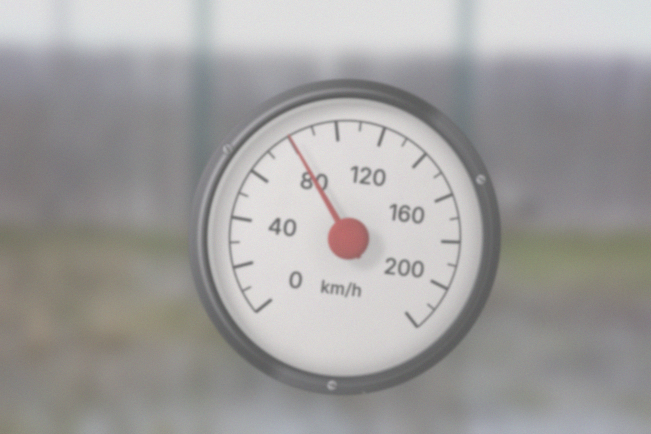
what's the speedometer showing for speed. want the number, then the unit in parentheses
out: 80 (km/h)
